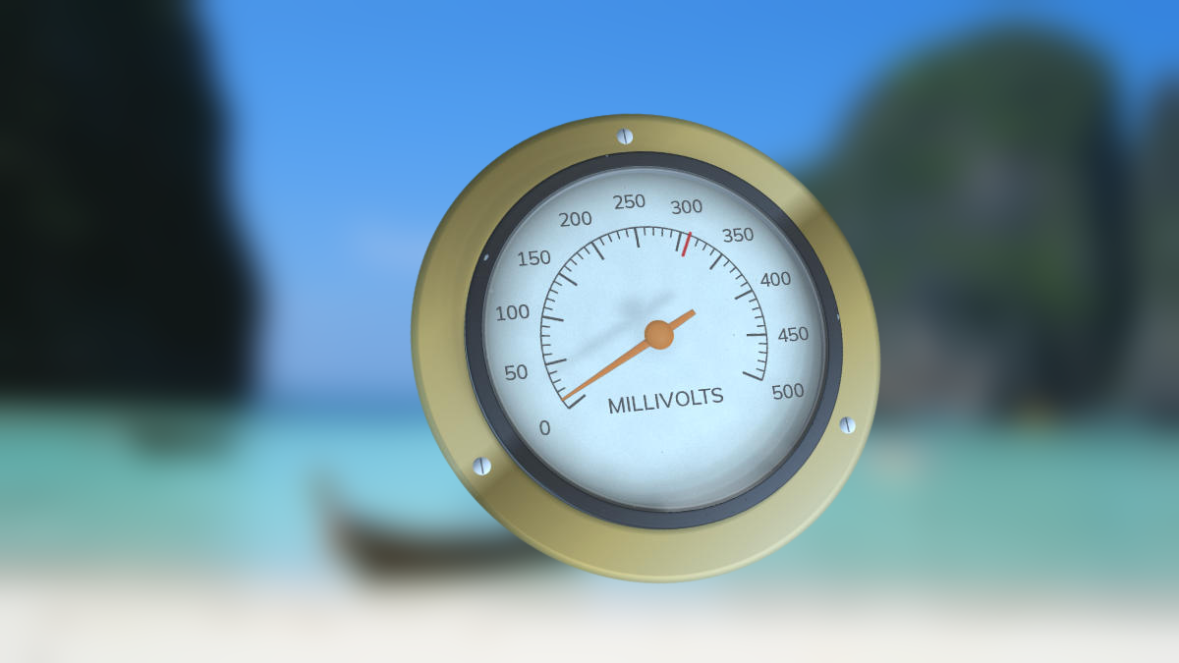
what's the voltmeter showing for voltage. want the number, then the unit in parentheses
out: 10 (mV)
